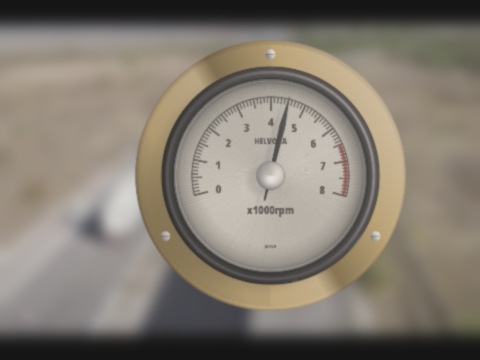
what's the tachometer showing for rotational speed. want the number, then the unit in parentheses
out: 4500 (rpm)
